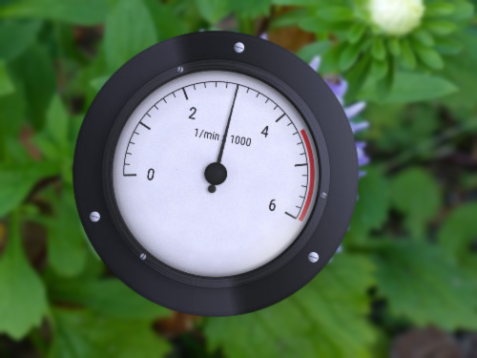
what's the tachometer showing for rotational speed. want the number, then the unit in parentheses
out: 3000 (rpm)
